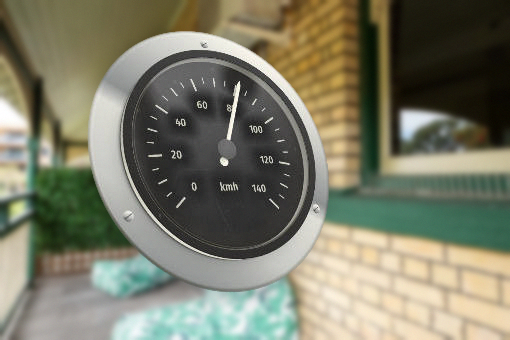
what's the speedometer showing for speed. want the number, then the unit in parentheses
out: 80 (km/h)
